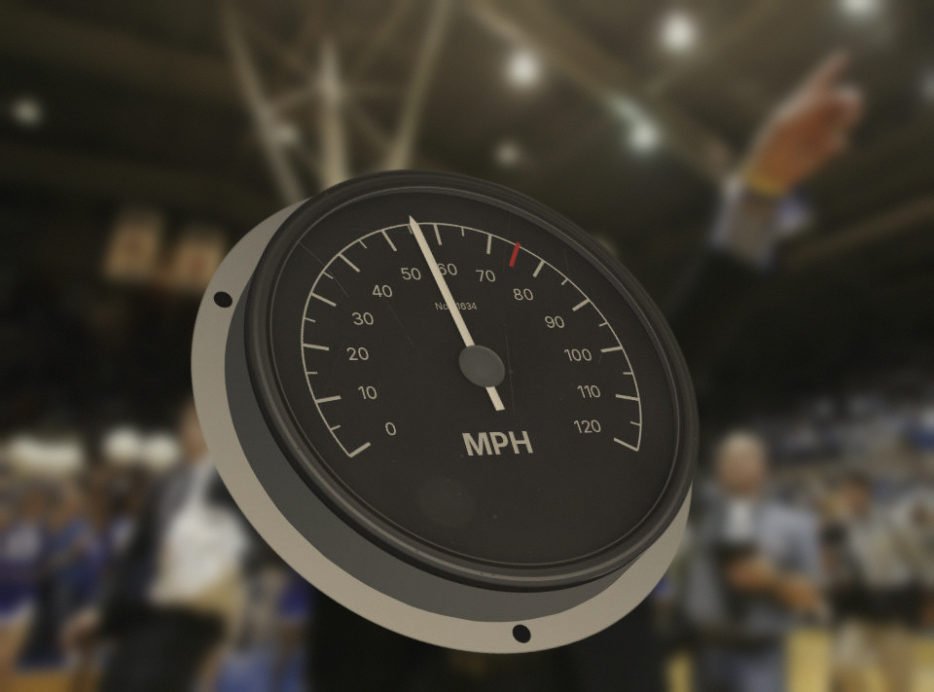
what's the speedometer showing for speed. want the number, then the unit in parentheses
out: 55 (mph)
